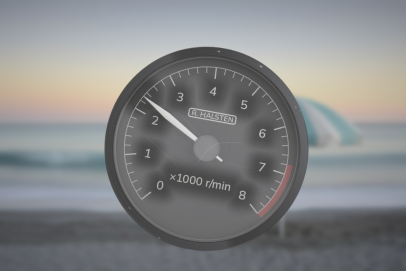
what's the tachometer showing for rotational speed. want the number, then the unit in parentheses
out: 2300 (rpm)
